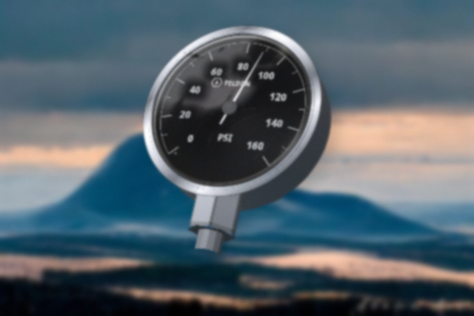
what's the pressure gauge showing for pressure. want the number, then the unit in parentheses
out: 90 (psi)
